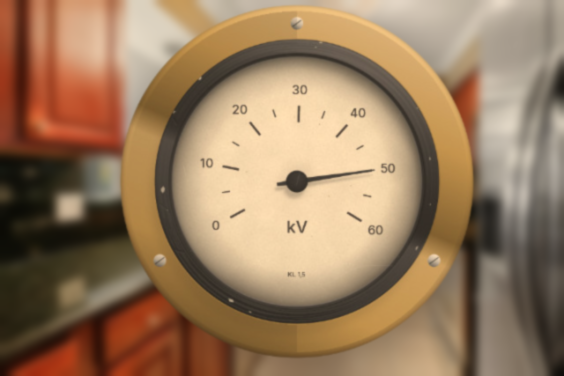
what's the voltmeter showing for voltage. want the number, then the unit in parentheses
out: 50 (kV)
